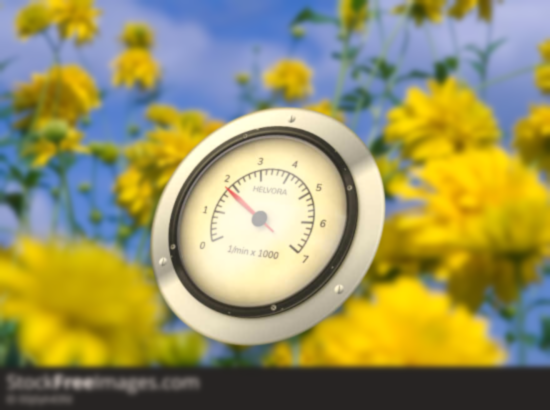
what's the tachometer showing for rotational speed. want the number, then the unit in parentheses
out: 1800 (rpm)
